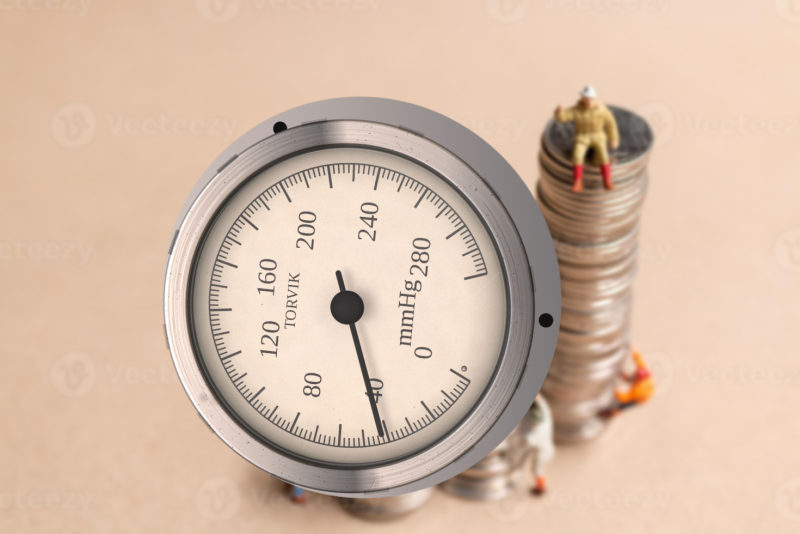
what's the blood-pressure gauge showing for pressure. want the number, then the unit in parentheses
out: 42 (mmHg)
